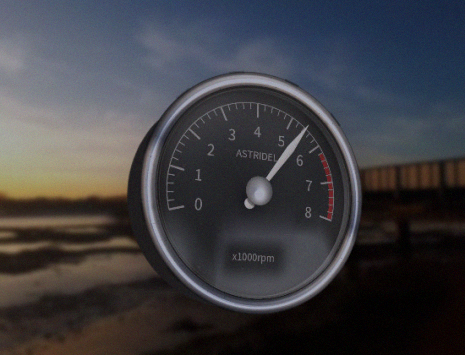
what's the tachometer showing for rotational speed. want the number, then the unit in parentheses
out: 5400 (rpm)
